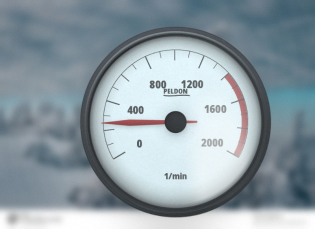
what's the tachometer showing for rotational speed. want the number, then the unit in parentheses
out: 250 (rpm)
